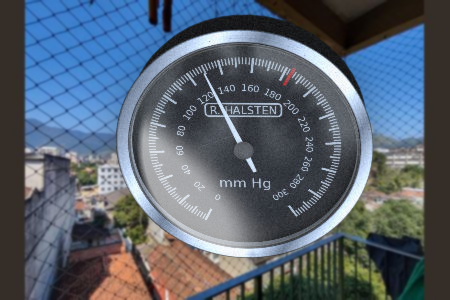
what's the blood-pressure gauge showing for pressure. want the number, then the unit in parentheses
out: 130 (mmHg)
